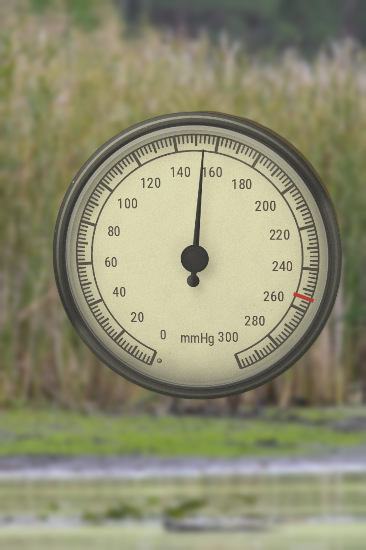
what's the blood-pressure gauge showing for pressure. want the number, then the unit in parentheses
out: 154 (mmHg)
